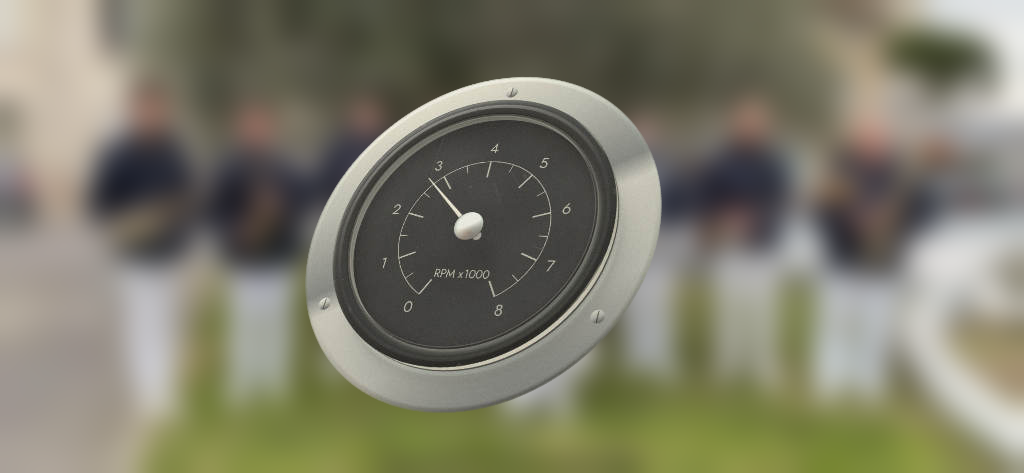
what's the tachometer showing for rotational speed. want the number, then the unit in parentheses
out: 2750 (rpm)
